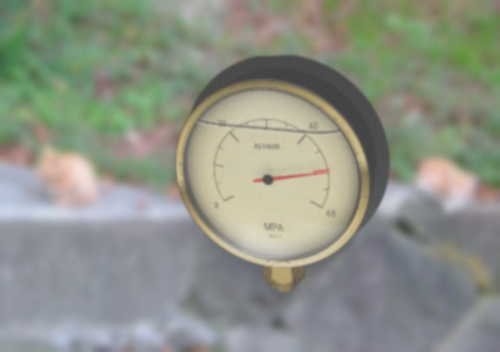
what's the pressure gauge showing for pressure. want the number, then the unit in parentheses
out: 50 (MPa)
